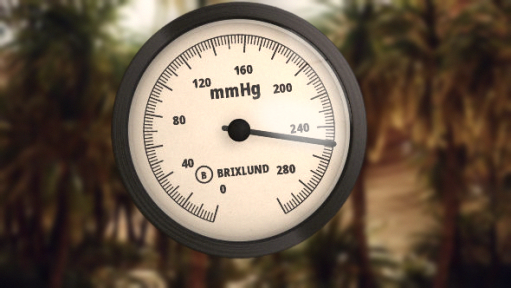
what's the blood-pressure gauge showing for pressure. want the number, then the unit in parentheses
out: 250 (mmHg)
